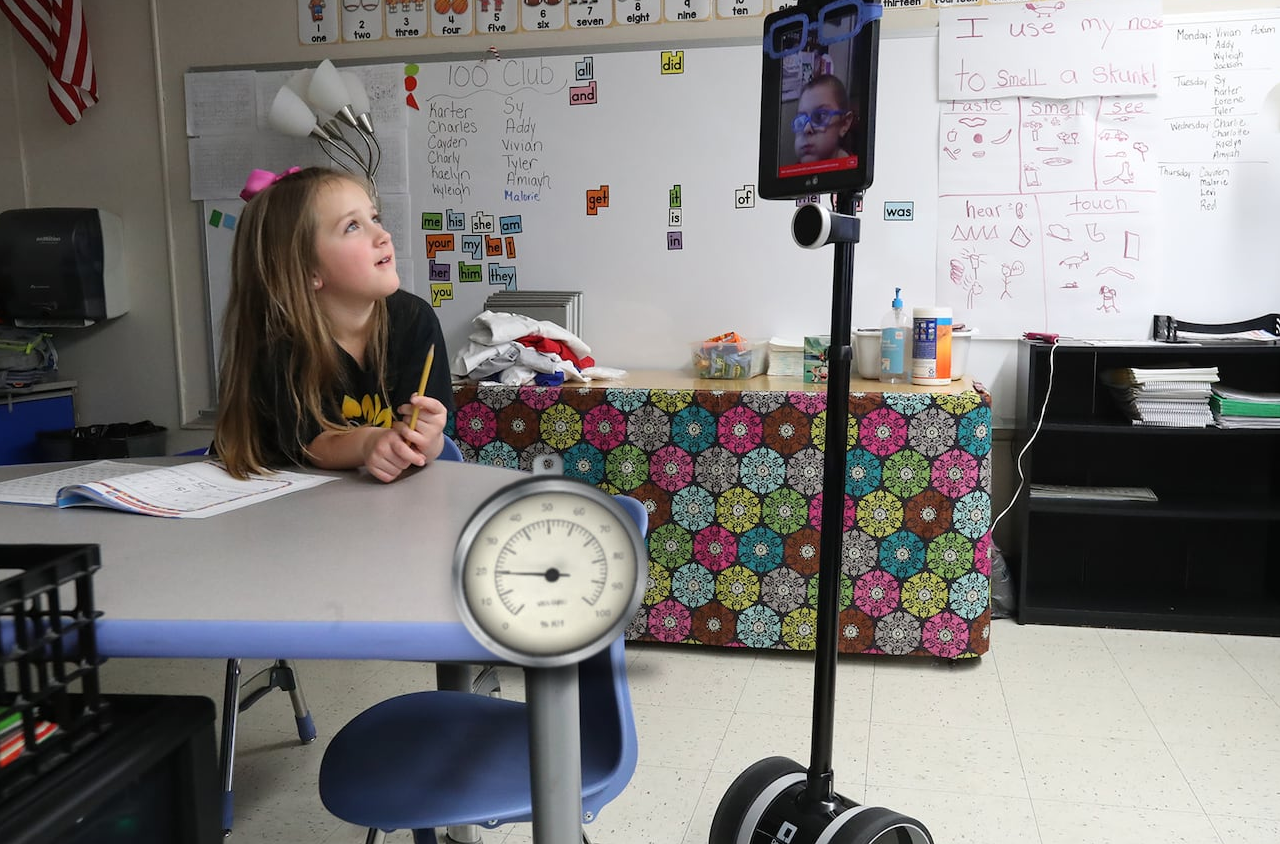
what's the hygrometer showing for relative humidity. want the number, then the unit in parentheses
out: 20 (%)
